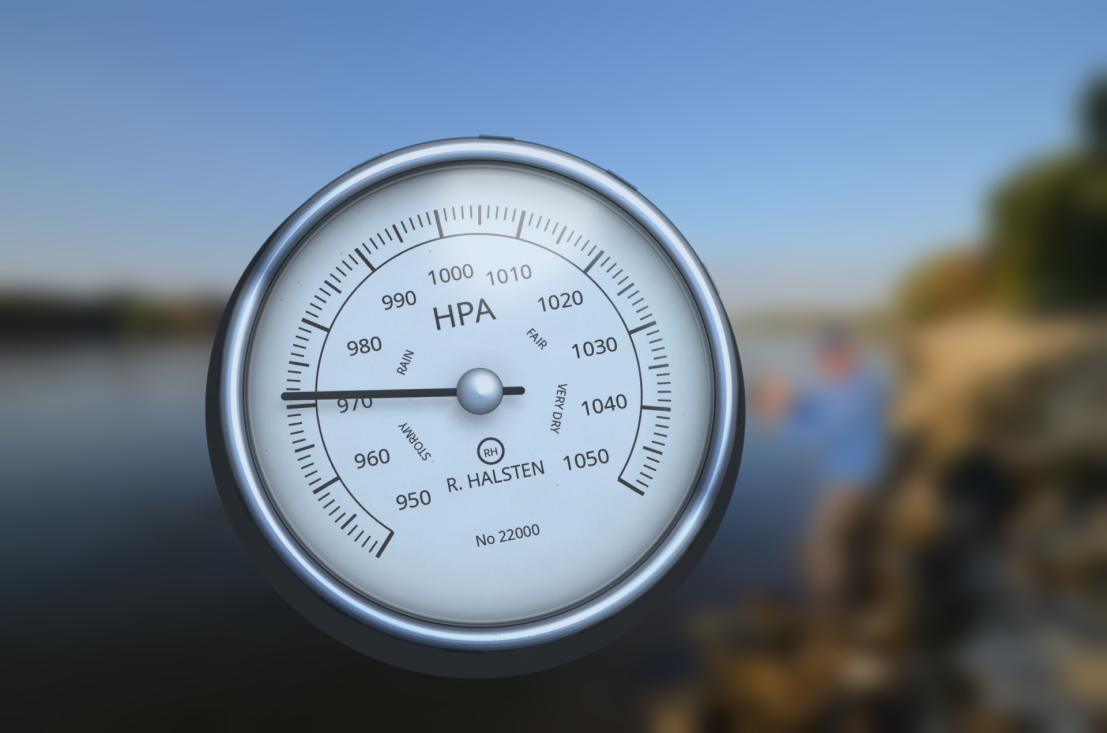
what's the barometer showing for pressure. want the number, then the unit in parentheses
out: 971 (hPa)
